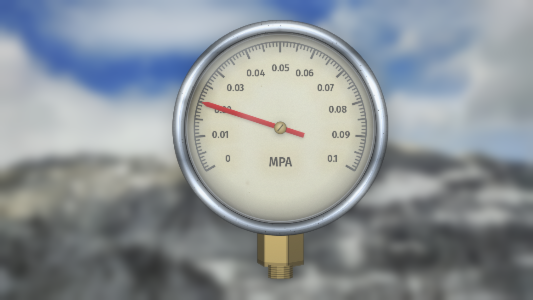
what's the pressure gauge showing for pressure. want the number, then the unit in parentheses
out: 0.02 (MPa)
